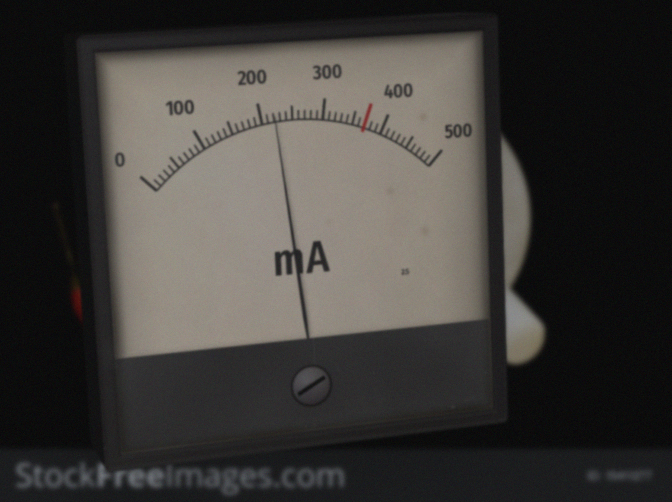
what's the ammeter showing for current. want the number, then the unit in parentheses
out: 220 (mA)
